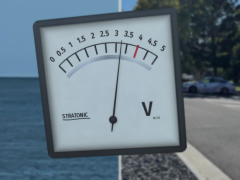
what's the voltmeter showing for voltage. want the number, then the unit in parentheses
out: 3.25 (V)
